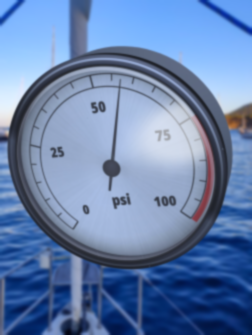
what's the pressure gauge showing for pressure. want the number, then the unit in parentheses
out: 57.5 (psi)
